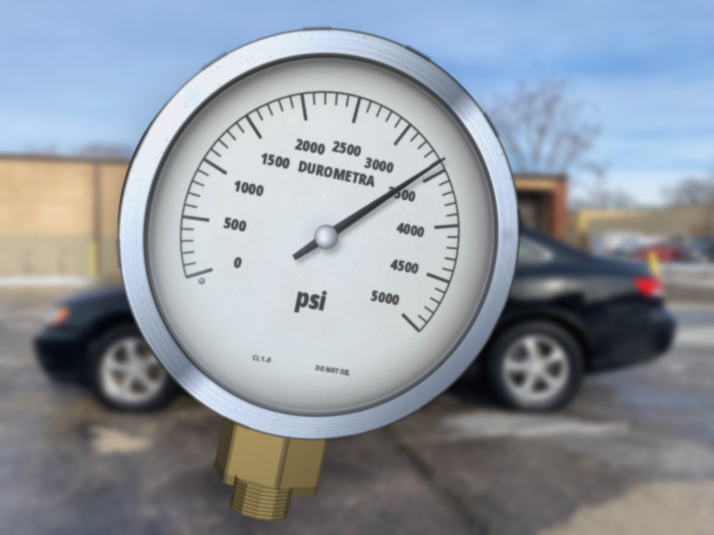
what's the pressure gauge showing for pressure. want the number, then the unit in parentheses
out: 3400 (psi)
